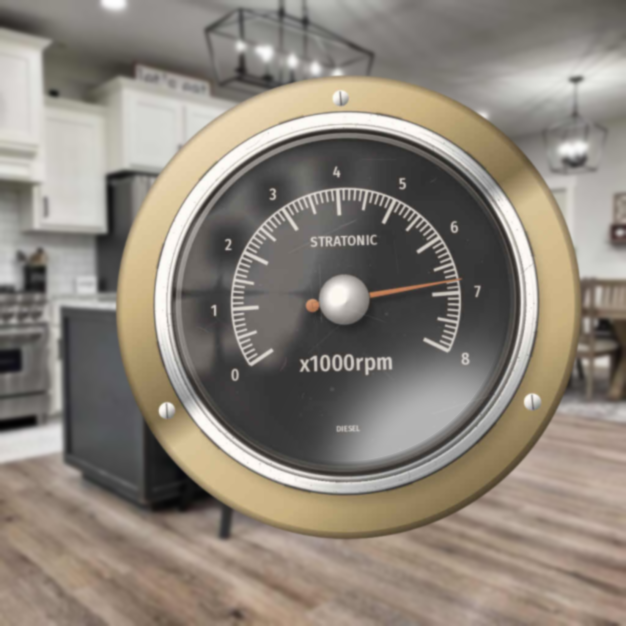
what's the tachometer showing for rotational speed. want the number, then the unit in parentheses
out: 6800 (rpm)
